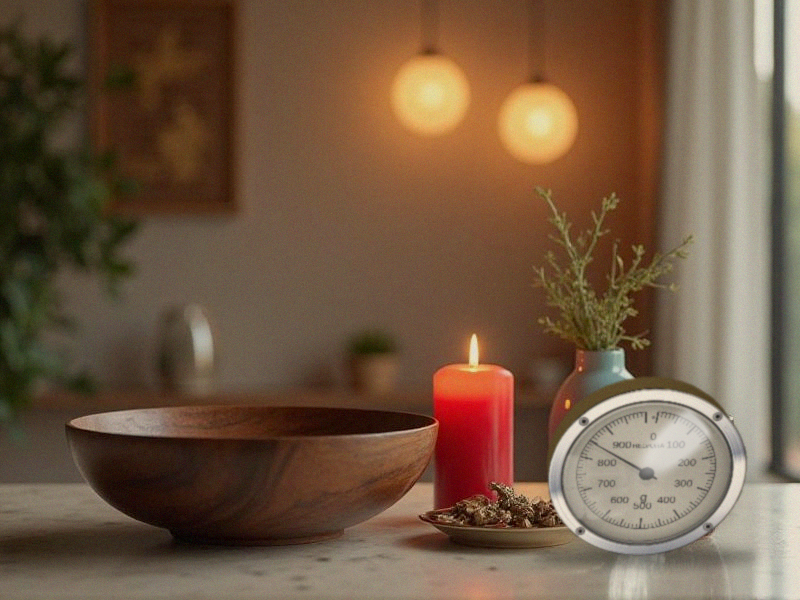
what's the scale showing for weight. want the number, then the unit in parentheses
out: 850 (g)
